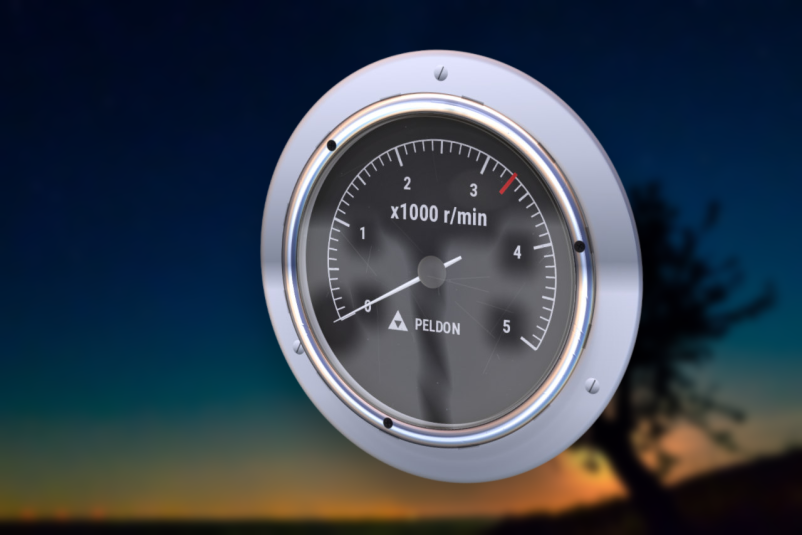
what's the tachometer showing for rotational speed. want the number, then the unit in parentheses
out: 0 (rpm)
